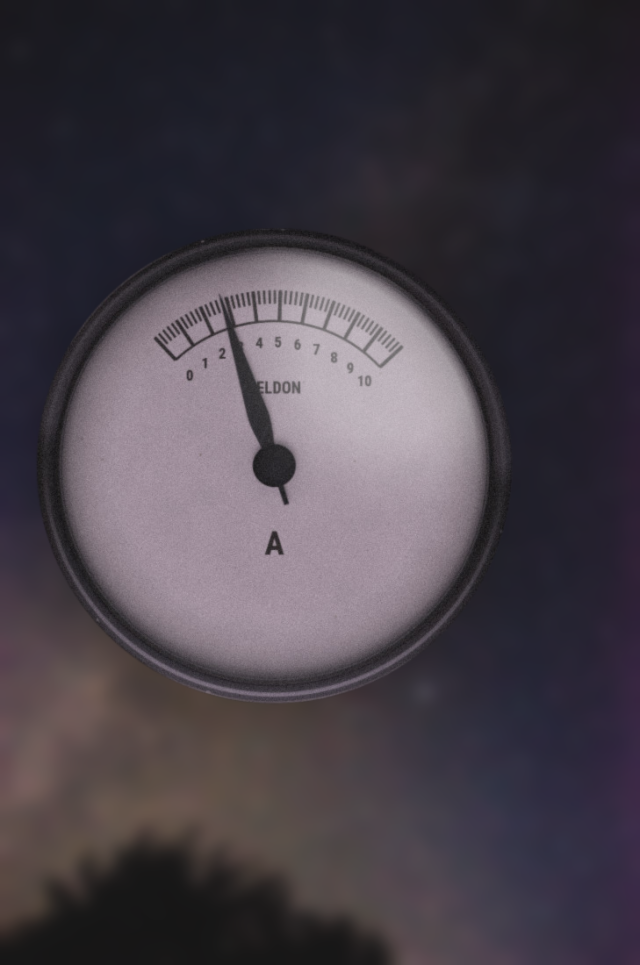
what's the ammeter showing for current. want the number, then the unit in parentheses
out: 2.8 (A)
